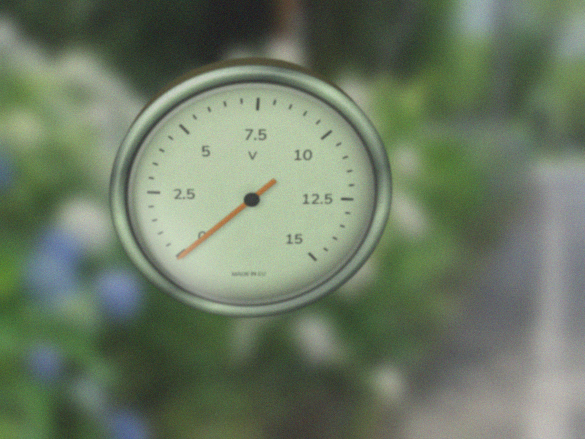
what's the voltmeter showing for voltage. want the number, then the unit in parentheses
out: 0 (V)
